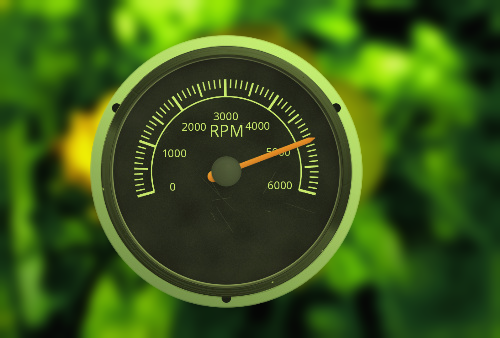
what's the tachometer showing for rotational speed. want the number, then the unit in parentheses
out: 5000 (rpm)
